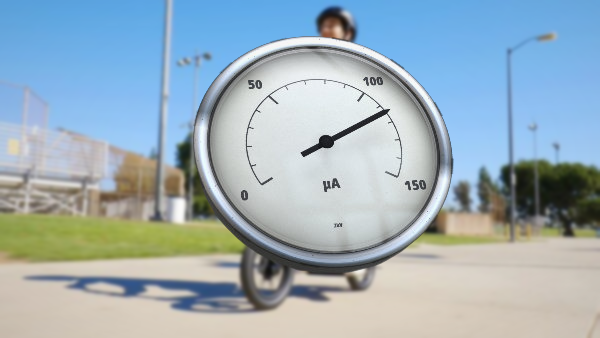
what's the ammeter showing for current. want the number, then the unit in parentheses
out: 115 (µA)
